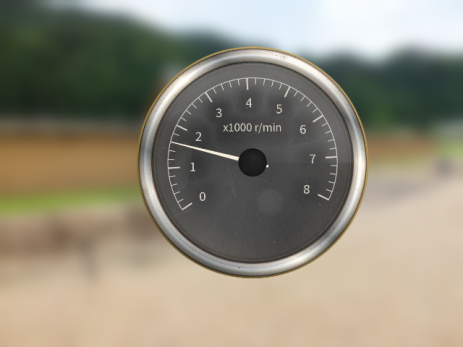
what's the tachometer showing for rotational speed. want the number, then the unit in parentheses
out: 1600 (rpm)
